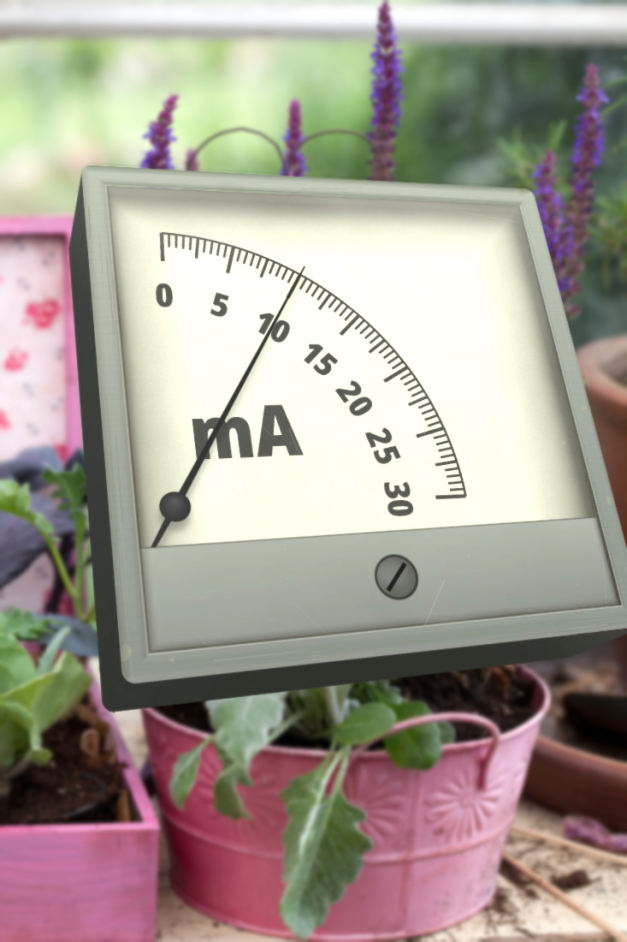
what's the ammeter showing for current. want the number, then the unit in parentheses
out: 10 (mA)
